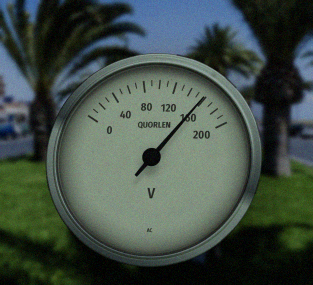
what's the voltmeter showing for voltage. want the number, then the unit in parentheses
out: 160 (V)
